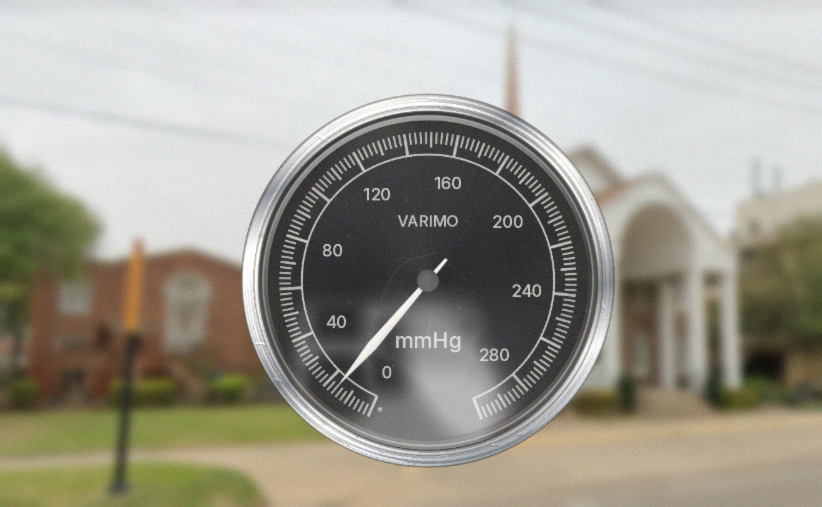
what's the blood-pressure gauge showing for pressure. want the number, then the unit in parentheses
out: 16 (mmHg)
